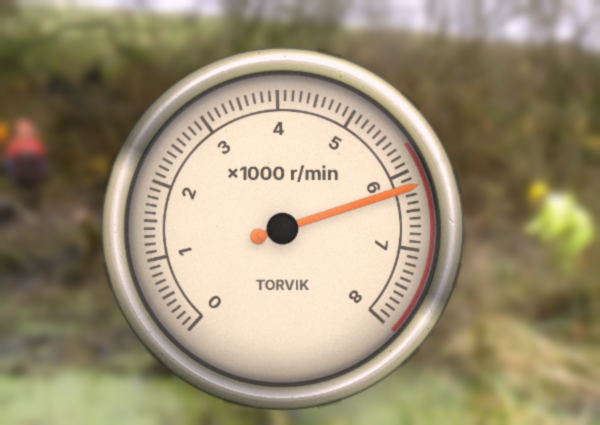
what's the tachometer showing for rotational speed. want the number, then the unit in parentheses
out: 6200 (rpm)
